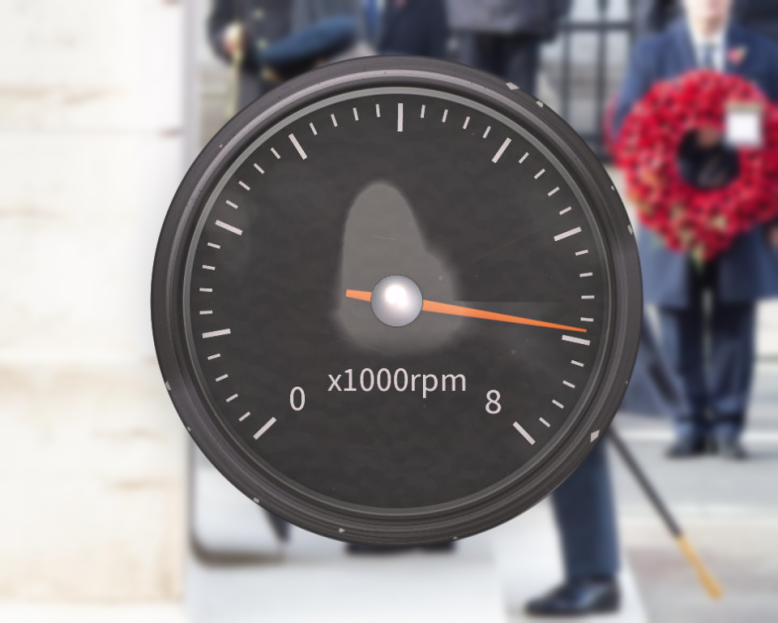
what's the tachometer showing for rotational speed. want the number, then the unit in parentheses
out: 6900 (rpm)
